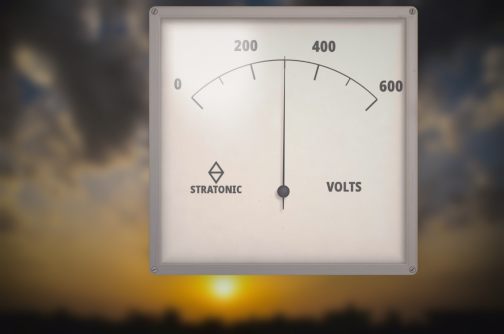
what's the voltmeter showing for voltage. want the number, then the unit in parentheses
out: 300 (V)
